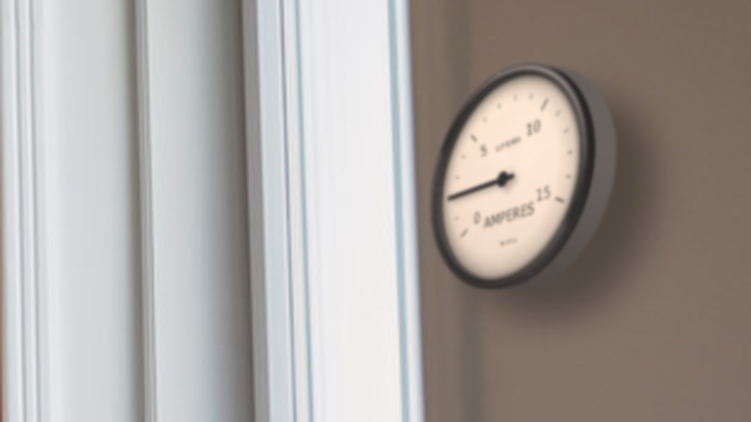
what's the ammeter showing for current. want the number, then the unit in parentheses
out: 2 (A)
